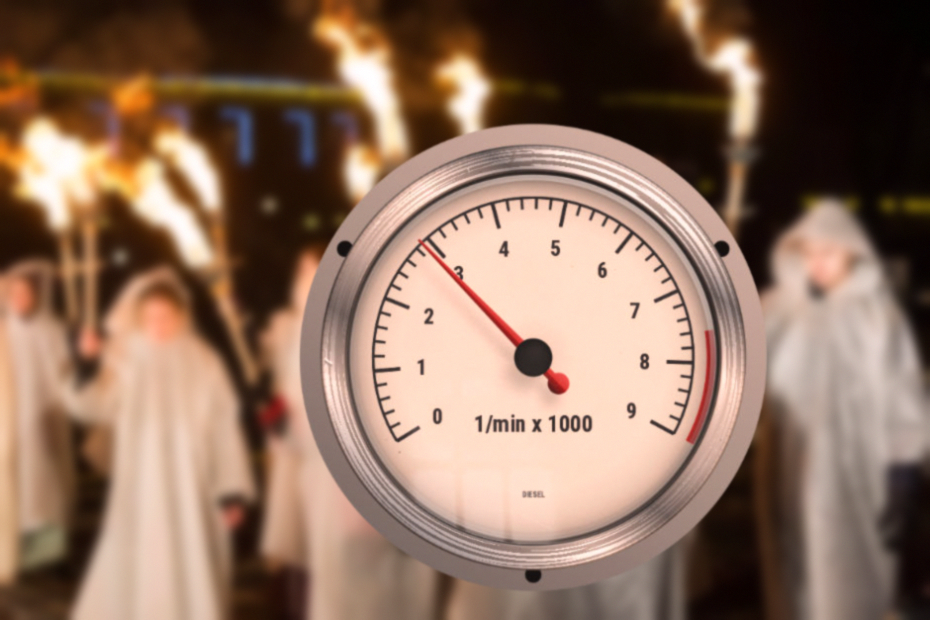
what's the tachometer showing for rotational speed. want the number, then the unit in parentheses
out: 2900 (rpm)
